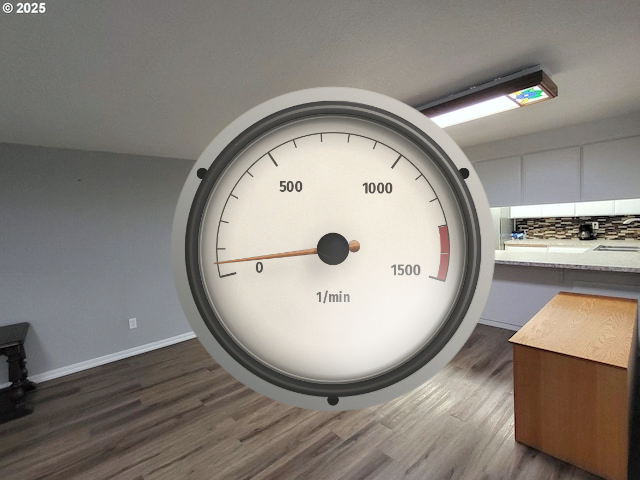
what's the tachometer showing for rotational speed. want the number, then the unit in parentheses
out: 50 (rpm)
